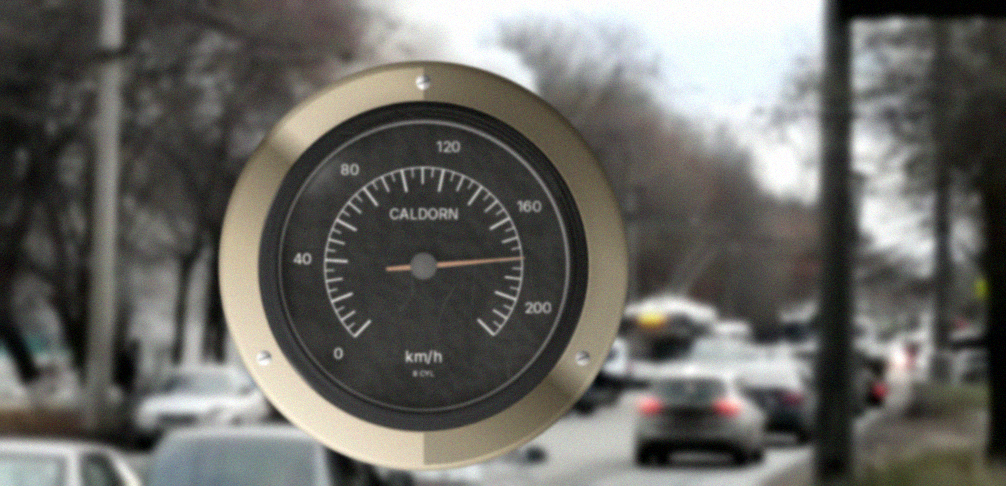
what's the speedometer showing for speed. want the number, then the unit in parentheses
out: 180 (km/h)
